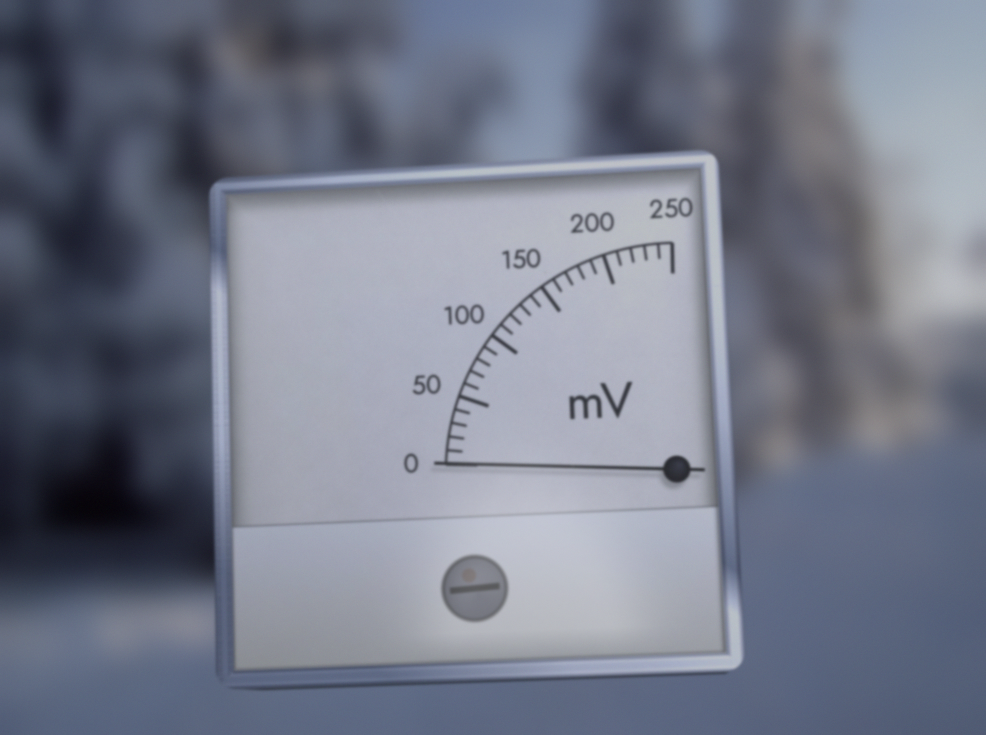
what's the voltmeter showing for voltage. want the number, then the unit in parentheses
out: 0 (mV)
